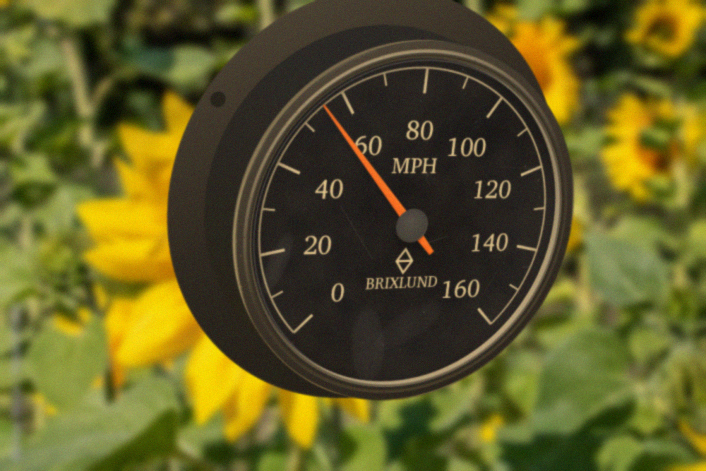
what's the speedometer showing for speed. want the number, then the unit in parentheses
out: 55 (mph)
